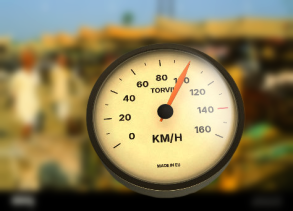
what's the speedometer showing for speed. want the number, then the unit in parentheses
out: 100 (km/h)
